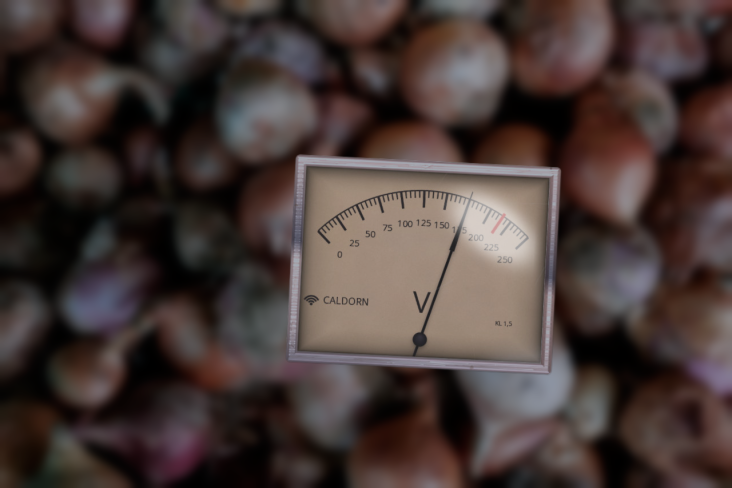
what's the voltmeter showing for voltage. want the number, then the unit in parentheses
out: 175 (V)
